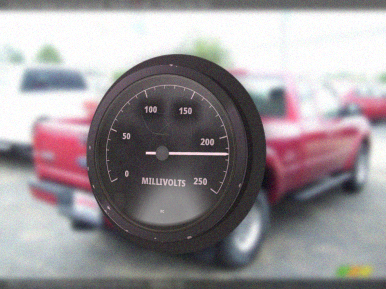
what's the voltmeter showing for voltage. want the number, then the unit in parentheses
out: 215 (mV)
